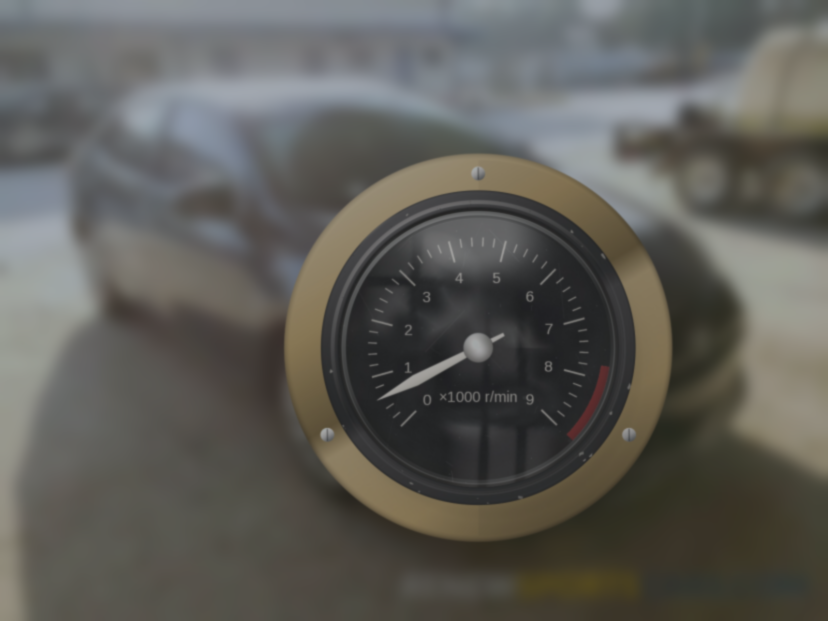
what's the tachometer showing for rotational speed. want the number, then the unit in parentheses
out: 600 (rpm)
